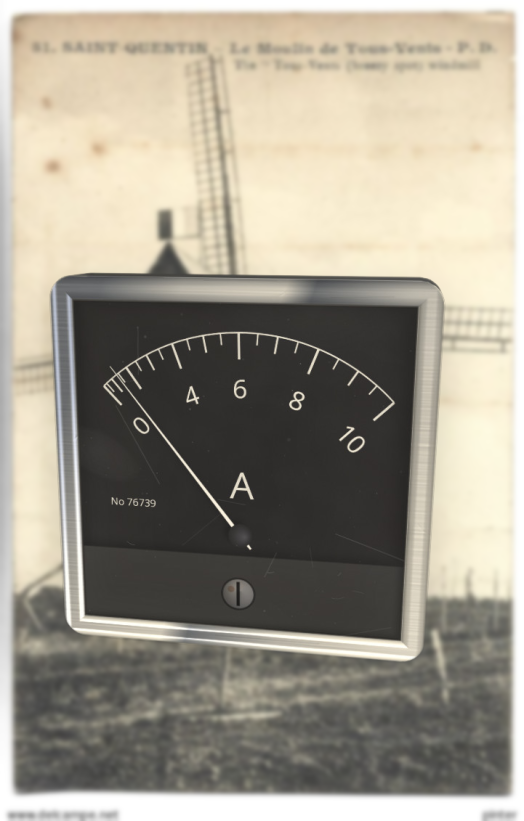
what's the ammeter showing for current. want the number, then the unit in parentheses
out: 1.5 (A)
